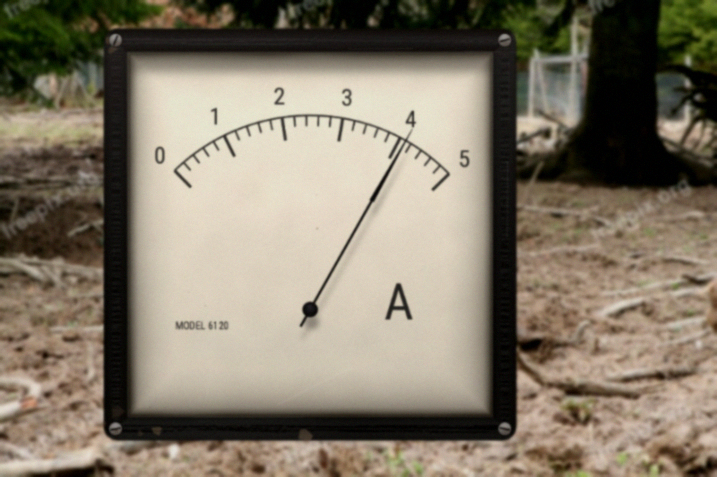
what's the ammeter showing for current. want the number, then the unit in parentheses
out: 4.1 (A)
